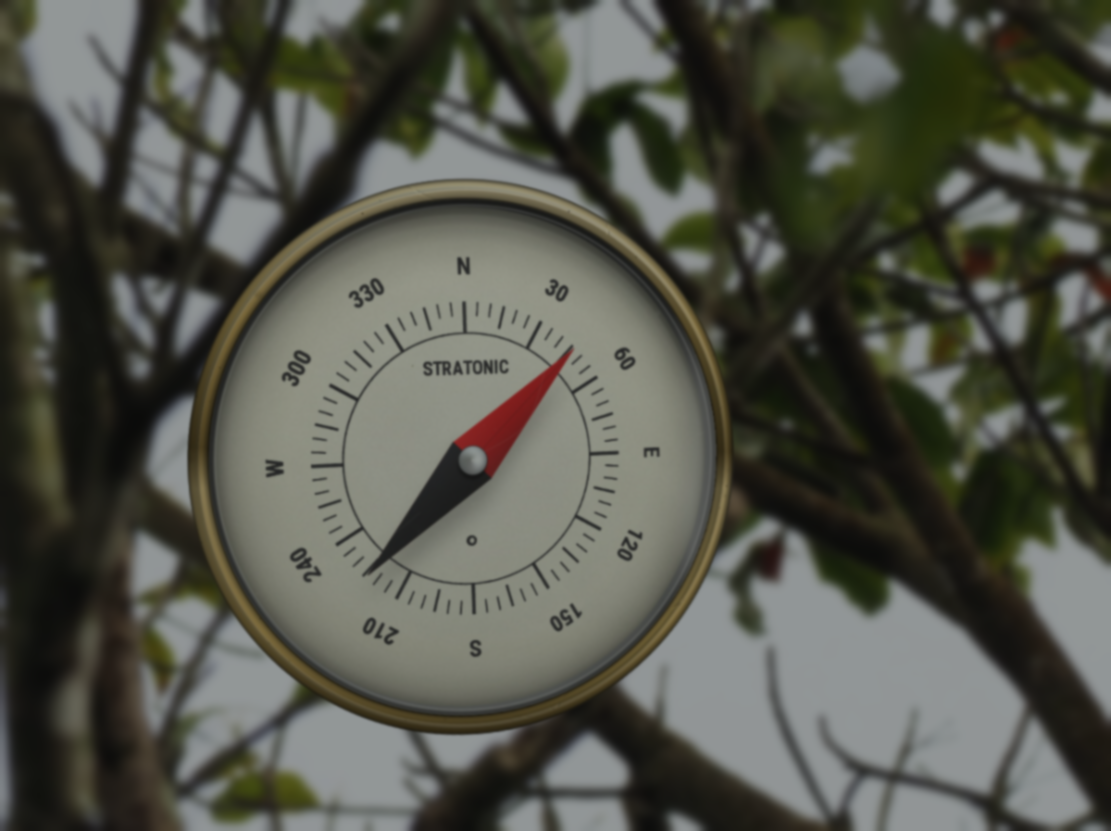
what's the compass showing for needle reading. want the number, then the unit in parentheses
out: 45 (°)
